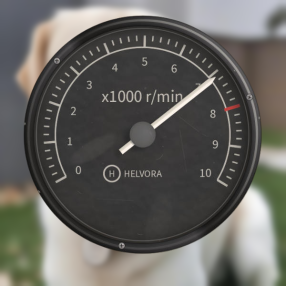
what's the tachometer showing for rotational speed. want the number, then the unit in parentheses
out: 7100 (rpm)
